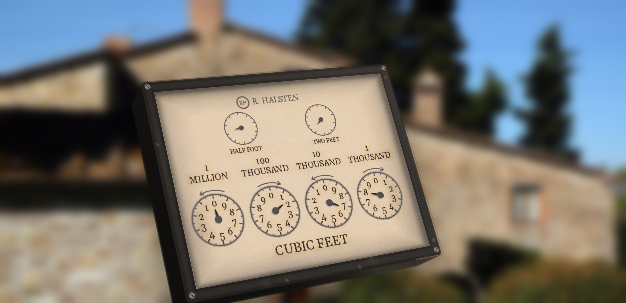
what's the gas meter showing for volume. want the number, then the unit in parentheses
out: 16800 (ft³)
